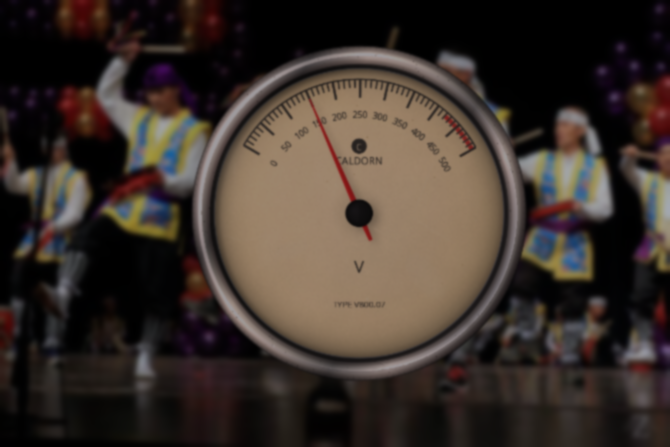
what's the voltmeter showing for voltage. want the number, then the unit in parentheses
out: 150 (V)
